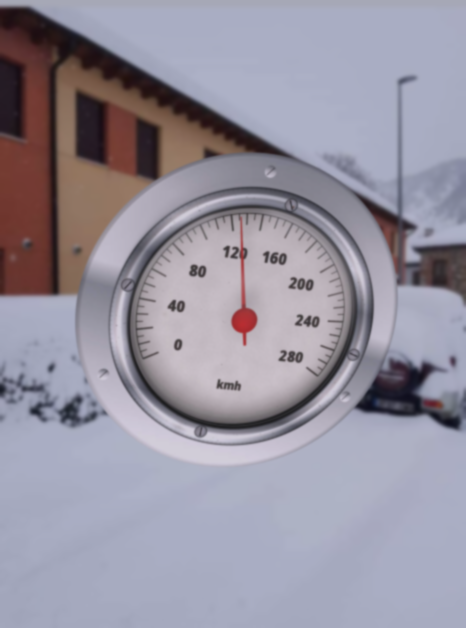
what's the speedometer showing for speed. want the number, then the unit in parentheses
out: 125 (km/h)
